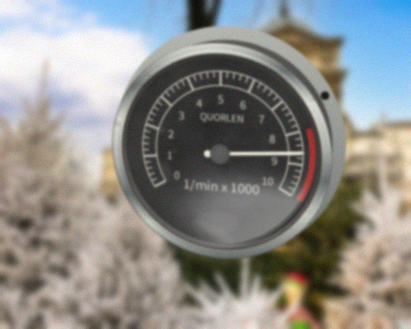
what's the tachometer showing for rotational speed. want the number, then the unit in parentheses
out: 8600 (rpm)
